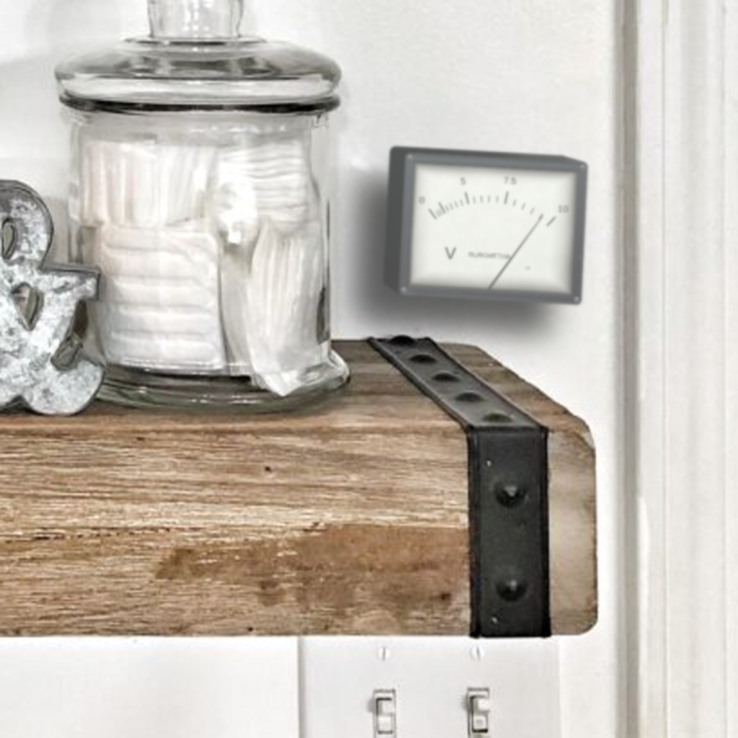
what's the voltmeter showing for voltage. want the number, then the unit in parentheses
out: 9.5 (V)
